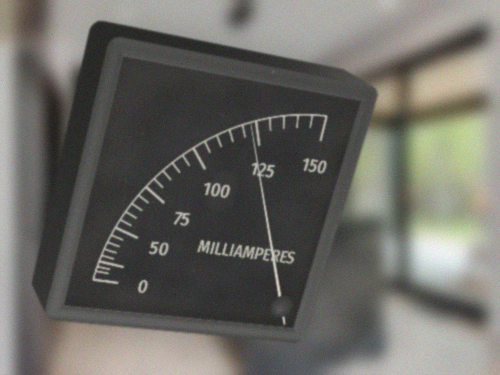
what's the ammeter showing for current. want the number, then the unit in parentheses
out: 122.5 (mA)
